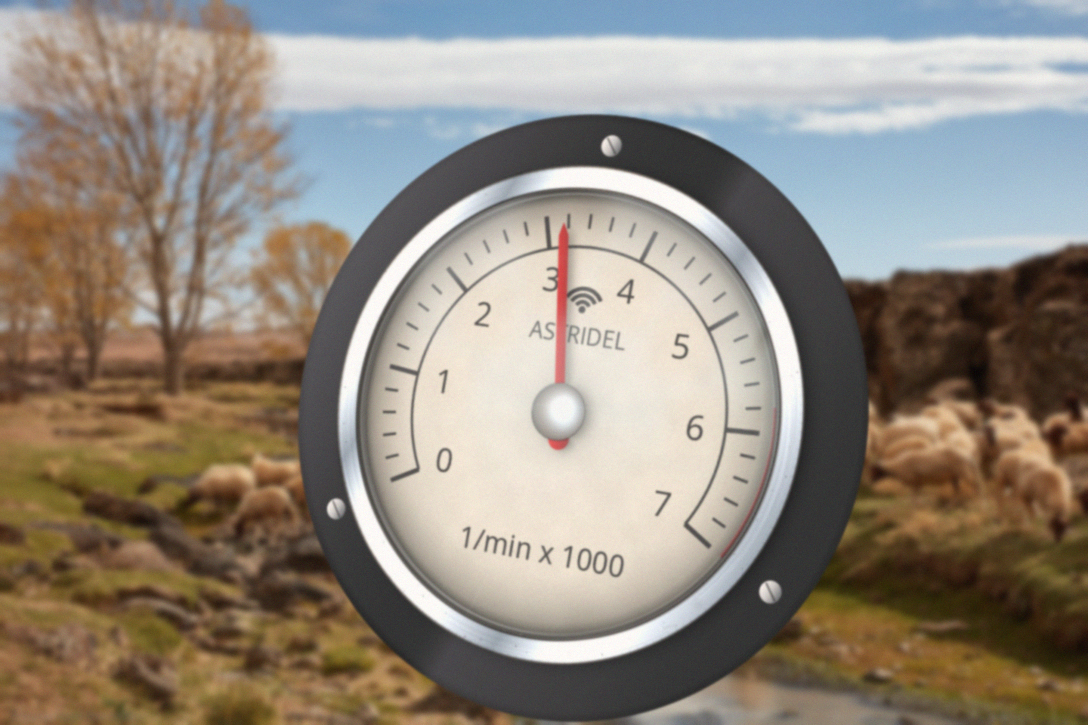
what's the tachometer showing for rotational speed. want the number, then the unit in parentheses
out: 3200 (rpm)
